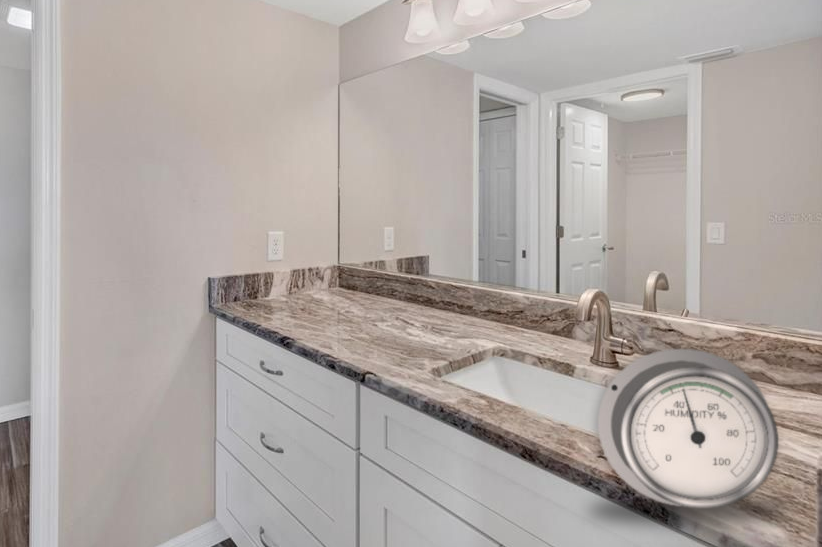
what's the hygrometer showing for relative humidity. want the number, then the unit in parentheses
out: 44 (%)
